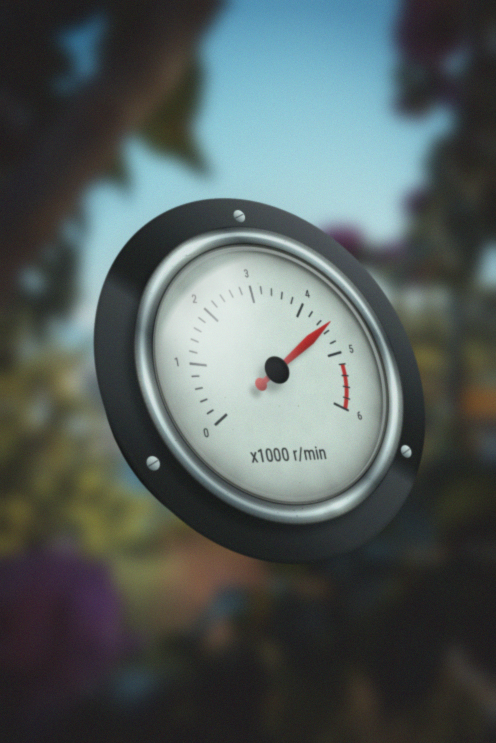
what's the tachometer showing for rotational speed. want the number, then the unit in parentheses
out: 4500 (rpm)
